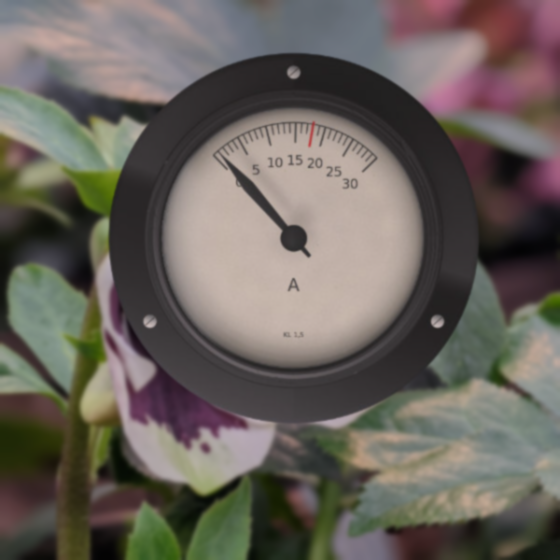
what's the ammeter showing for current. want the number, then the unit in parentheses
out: 1 (A)
